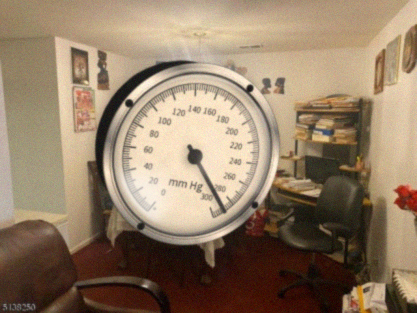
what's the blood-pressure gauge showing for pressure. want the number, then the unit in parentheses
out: 290 (mmHg)
